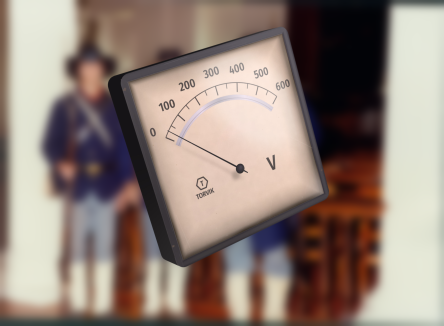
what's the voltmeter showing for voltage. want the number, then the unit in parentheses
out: 25 (V)
